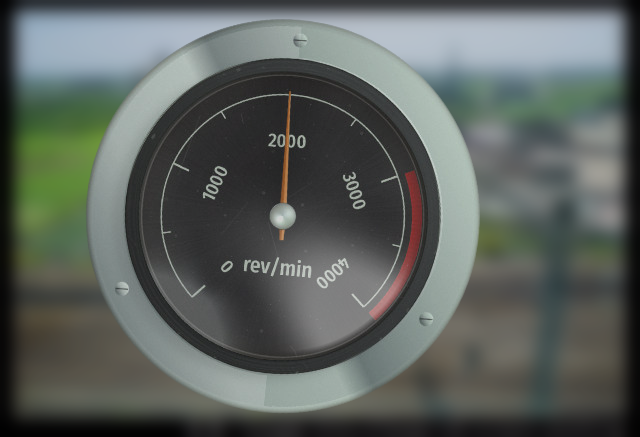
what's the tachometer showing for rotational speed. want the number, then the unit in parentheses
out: 2000 (rpm)
